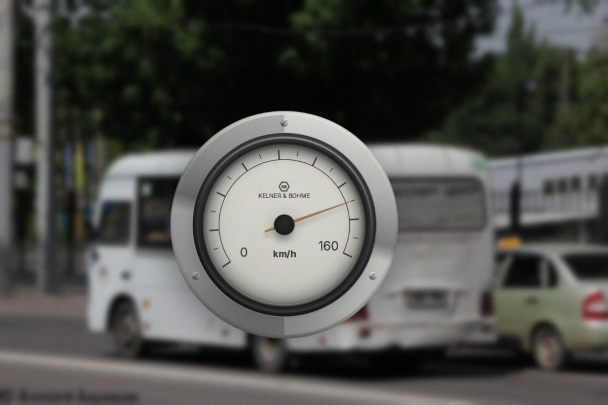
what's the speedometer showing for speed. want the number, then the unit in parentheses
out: 130 (km/h)
